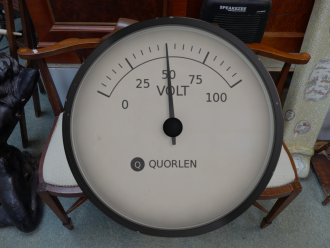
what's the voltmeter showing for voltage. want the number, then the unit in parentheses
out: 50 (V)
